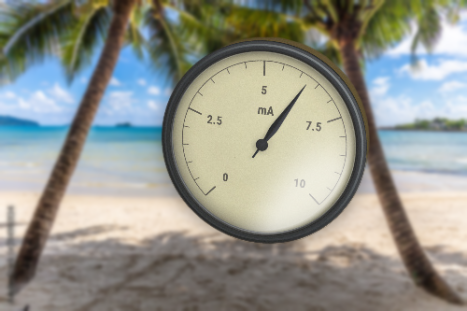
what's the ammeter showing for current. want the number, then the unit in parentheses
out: 6.25 (mA)
